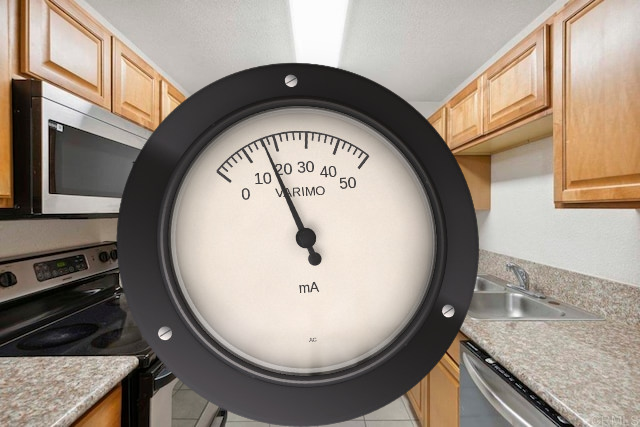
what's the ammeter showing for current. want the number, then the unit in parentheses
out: 16 (mA)
